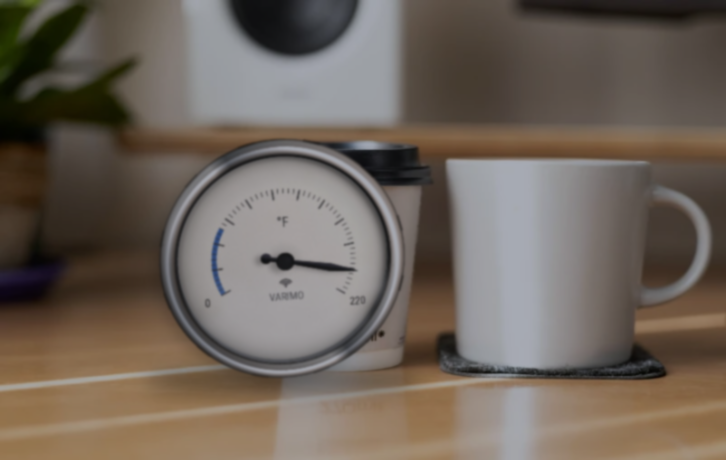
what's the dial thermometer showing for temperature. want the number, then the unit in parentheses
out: 200 (°F)
